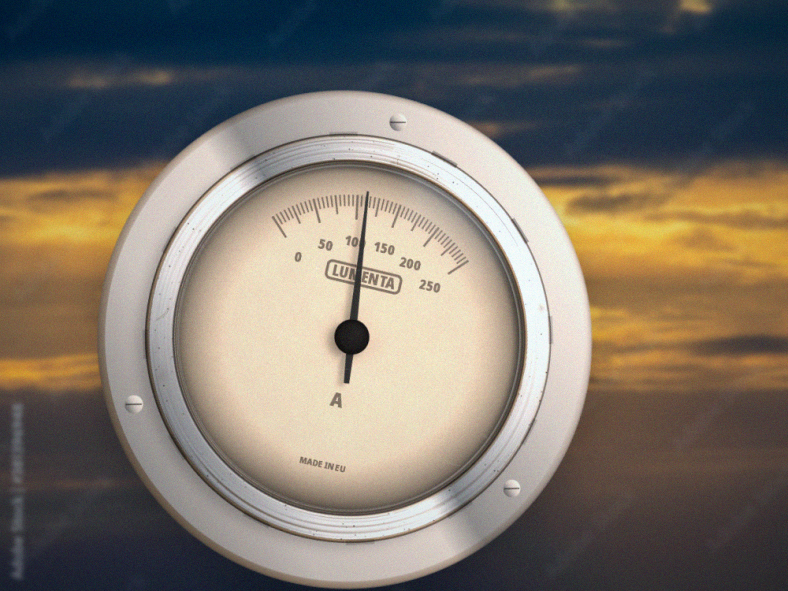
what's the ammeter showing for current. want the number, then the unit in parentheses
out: 110 (A)
